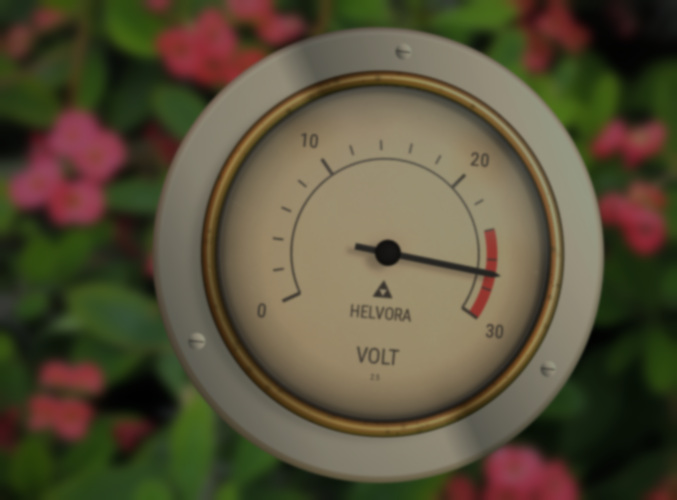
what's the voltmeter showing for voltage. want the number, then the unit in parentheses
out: 27 (V)
